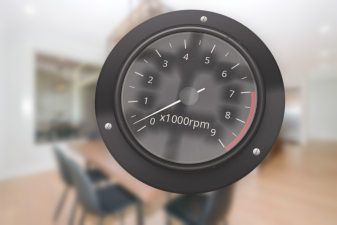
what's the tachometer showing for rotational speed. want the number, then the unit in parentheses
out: 250 (rpm)
